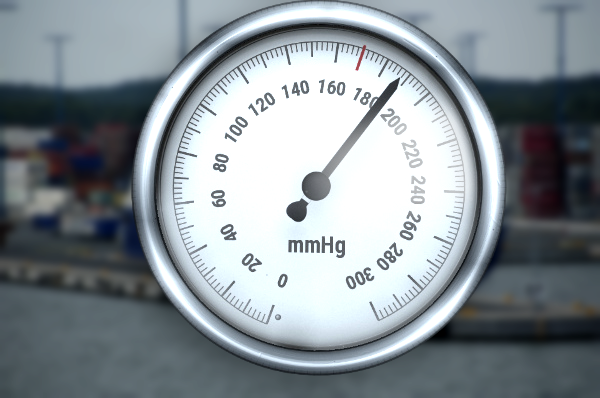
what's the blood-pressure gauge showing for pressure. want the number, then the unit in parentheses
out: 188 (mmHg)
